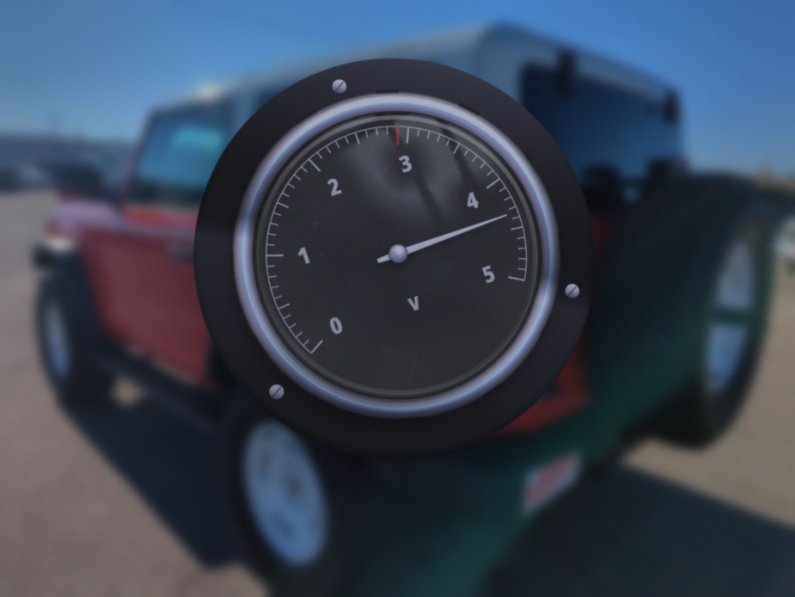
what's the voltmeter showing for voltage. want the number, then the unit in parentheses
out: 4.35 (V)
